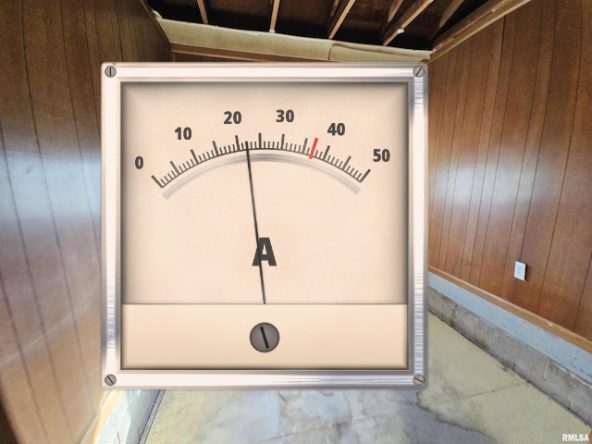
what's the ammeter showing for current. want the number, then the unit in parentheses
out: 22 (A)
